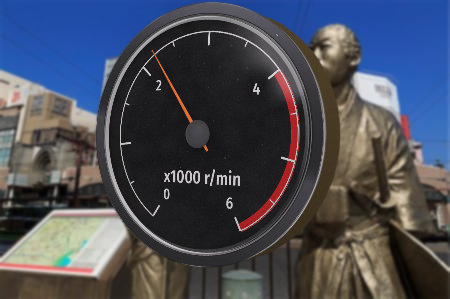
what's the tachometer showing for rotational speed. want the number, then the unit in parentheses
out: 2250 (rpm)
